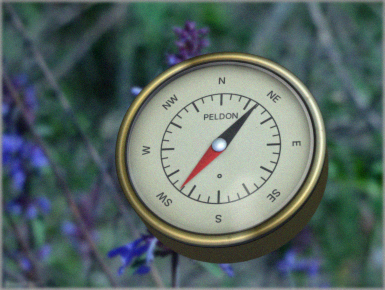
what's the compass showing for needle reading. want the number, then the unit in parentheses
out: 220 (°)
